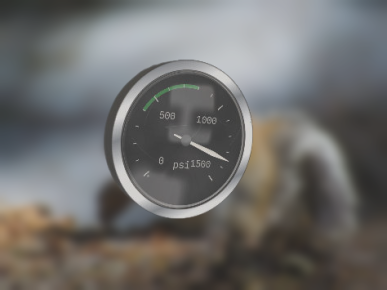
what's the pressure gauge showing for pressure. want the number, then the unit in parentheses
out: 1350 (psi)
